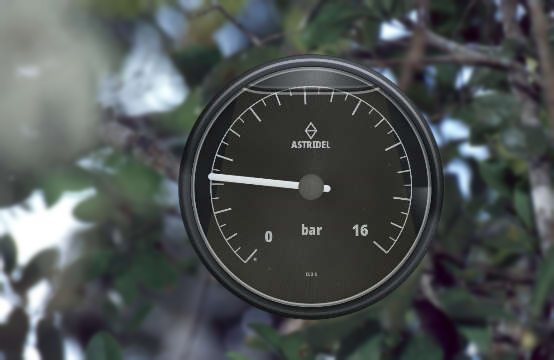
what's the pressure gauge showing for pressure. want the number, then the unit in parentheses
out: 3.25 (bar)
